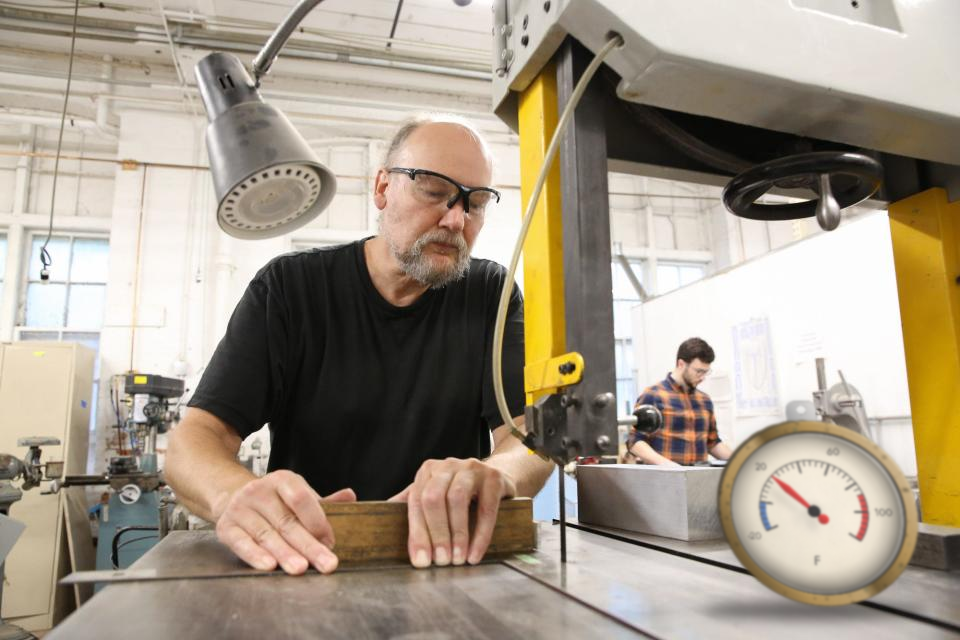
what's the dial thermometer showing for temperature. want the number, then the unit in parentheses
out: 20 (°F)
